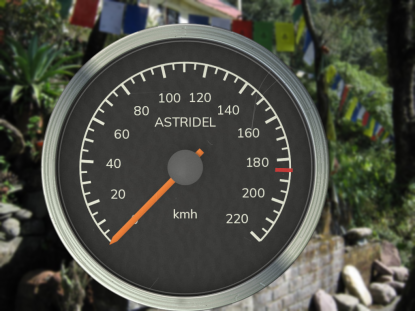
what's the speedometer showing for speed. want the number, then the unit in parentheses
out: 0 (km/h)
